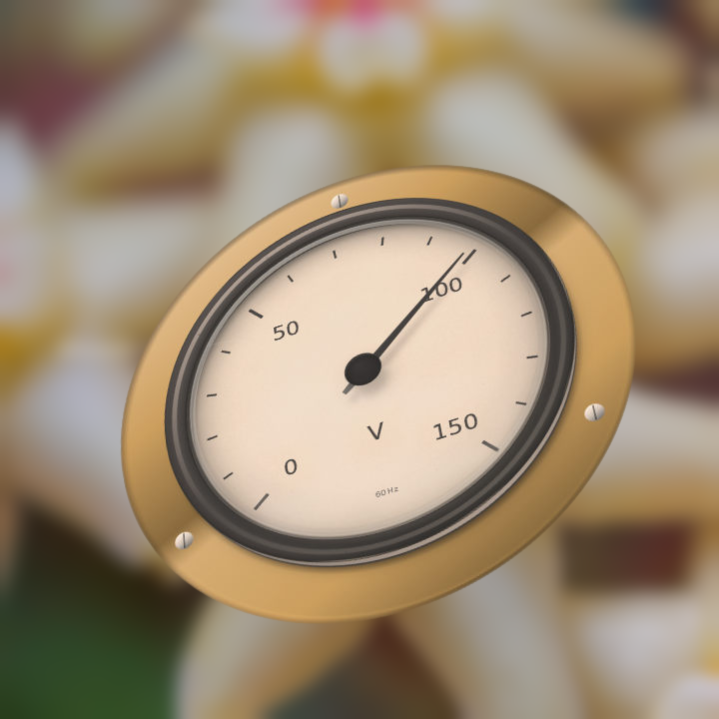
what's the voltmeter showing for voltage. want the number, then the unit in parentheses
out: 100 (V)
